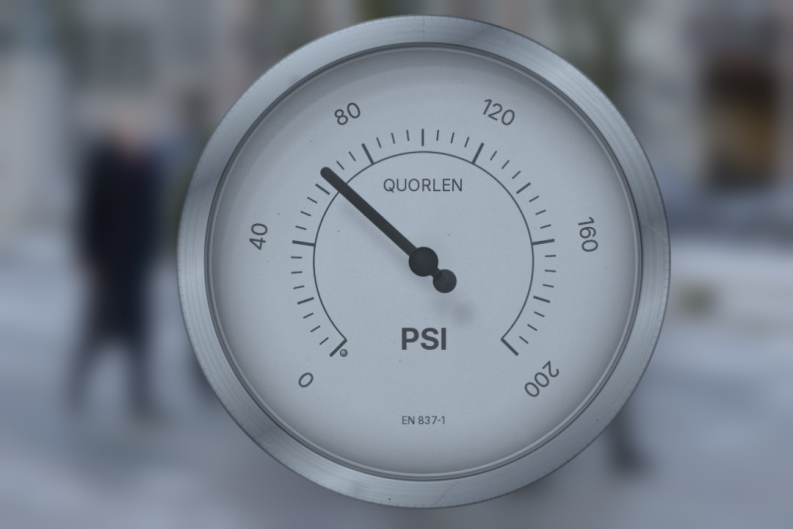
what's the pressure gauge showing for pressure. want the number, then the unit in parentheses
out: 65 (psi)
